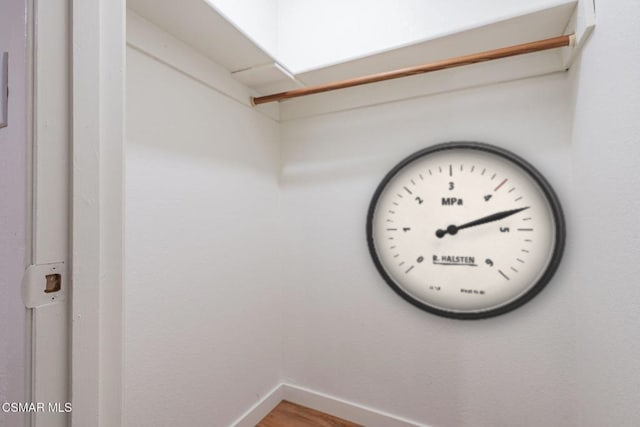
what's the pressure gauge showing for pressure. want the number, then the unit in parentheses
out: 4.6 (MPa)
